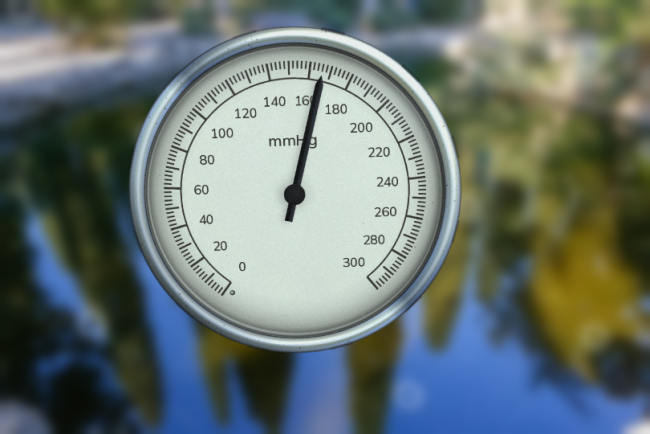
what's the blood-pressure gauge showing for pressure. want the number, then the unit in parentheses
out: 166 (mmHg)
